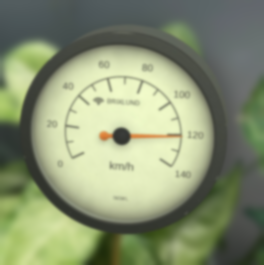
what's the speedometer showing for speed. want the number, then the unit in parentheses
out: 120 (km/h)
